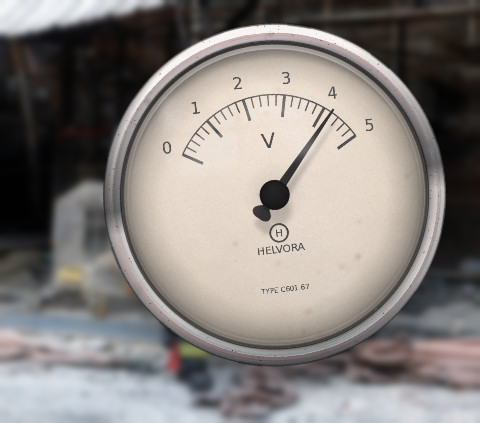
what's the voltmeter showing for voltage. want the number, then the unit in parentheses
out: 4.2 (V)
